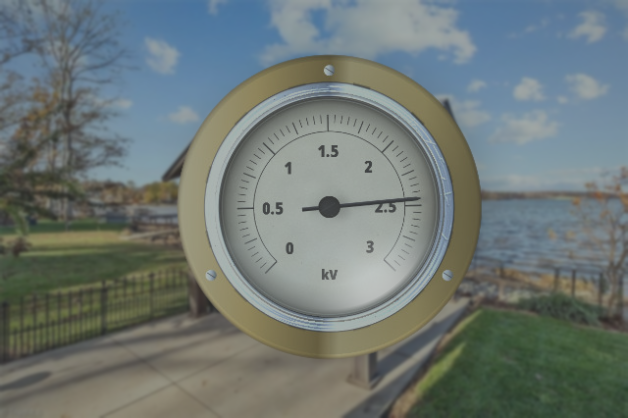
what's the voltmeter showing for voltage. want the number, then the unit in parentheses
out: 2.45 (kV)
